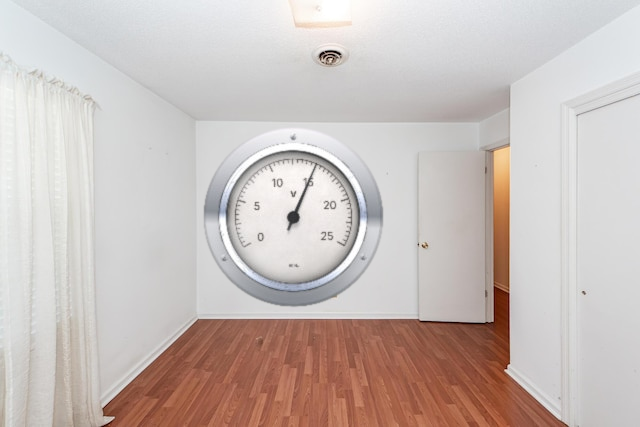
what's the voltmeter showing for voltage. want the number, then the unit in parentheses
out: 15 (V)
